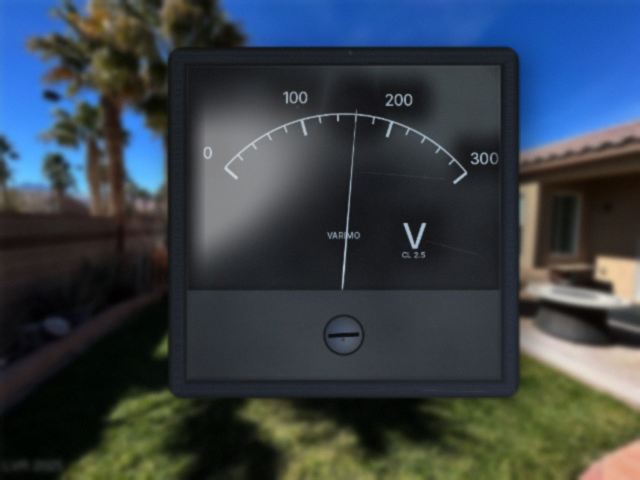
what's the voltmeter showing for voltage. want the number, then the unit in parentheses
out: 160 (V)
